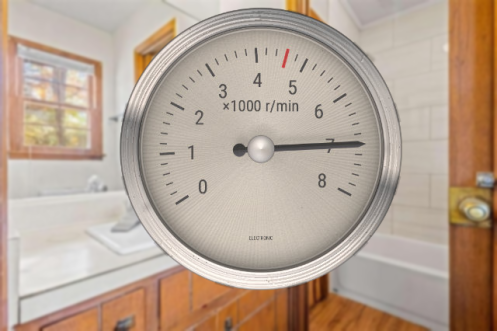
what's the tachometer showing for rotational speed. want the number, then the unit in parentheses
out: 7000 (rpm)
